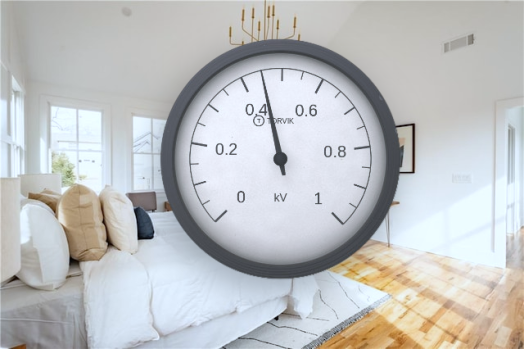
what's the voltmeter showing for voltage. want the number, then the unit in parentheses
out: 0.45 (kV)
